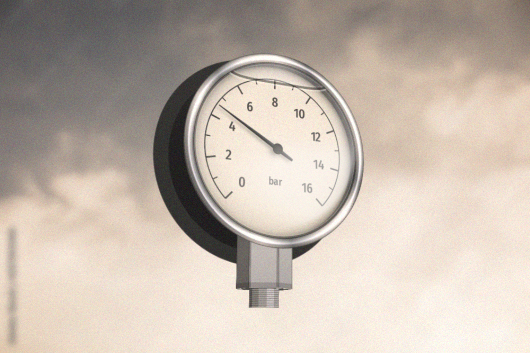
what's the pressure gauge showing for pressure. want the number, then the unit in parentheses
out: 4.5 (bar)
